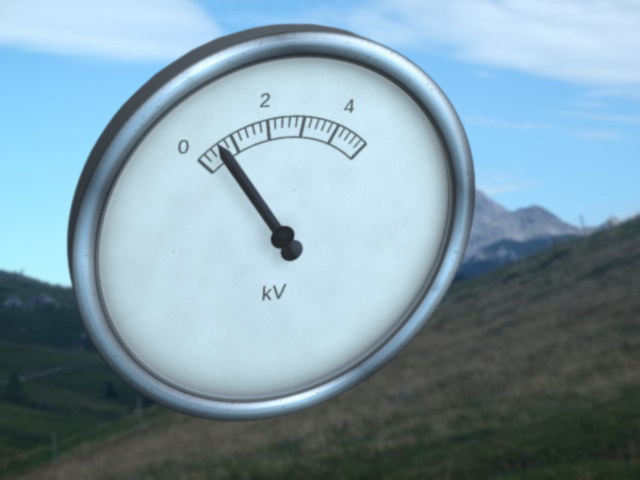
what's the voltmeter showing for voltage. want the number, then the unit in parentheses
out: 0.6 (kV)
